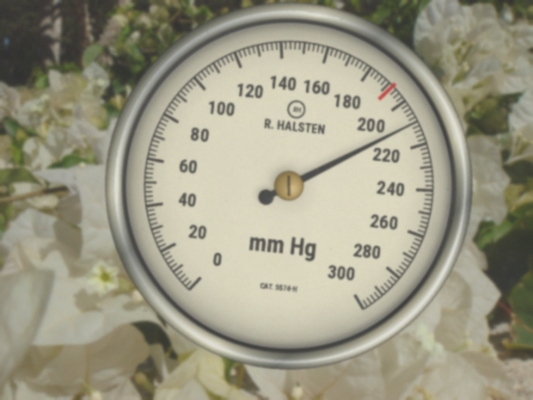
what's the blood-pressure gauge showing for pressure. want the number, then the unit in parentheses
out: 210 (mmHg)
